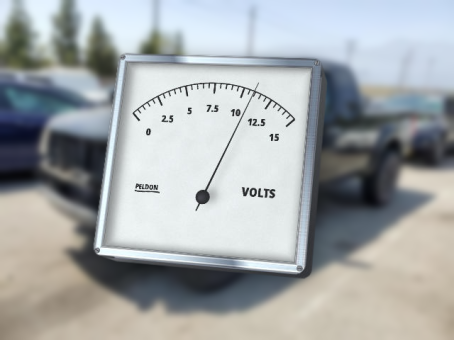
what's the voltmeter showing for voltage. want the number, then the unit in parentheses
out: 11 (V)
